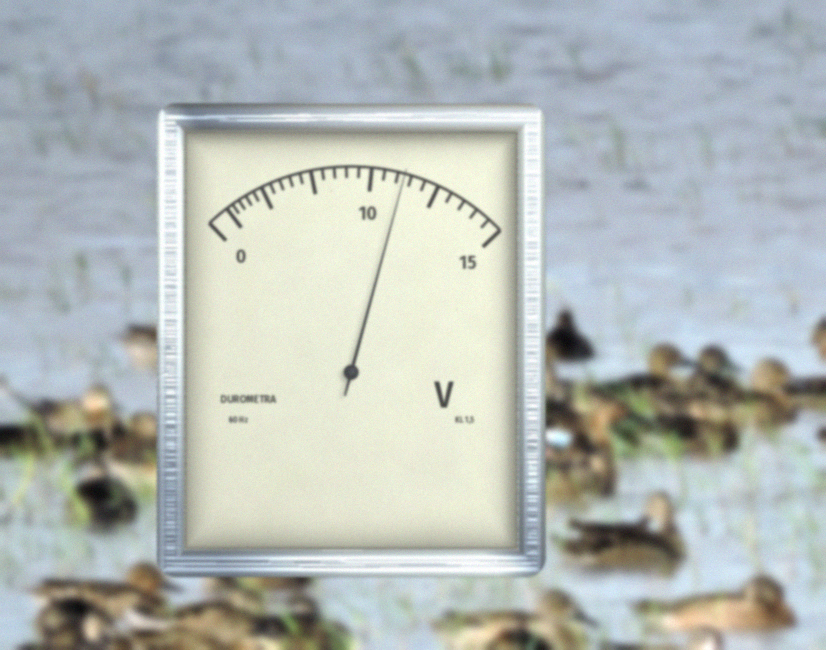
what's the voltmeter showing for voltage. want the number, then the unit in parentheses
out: 11.25 (V)
